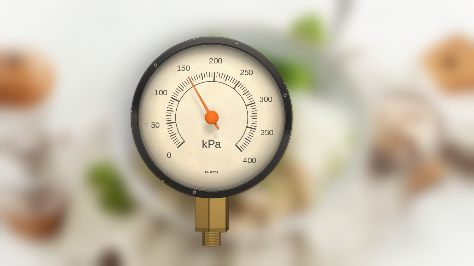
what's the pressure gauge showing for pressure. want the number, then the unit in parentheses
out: 150 (kPa)
